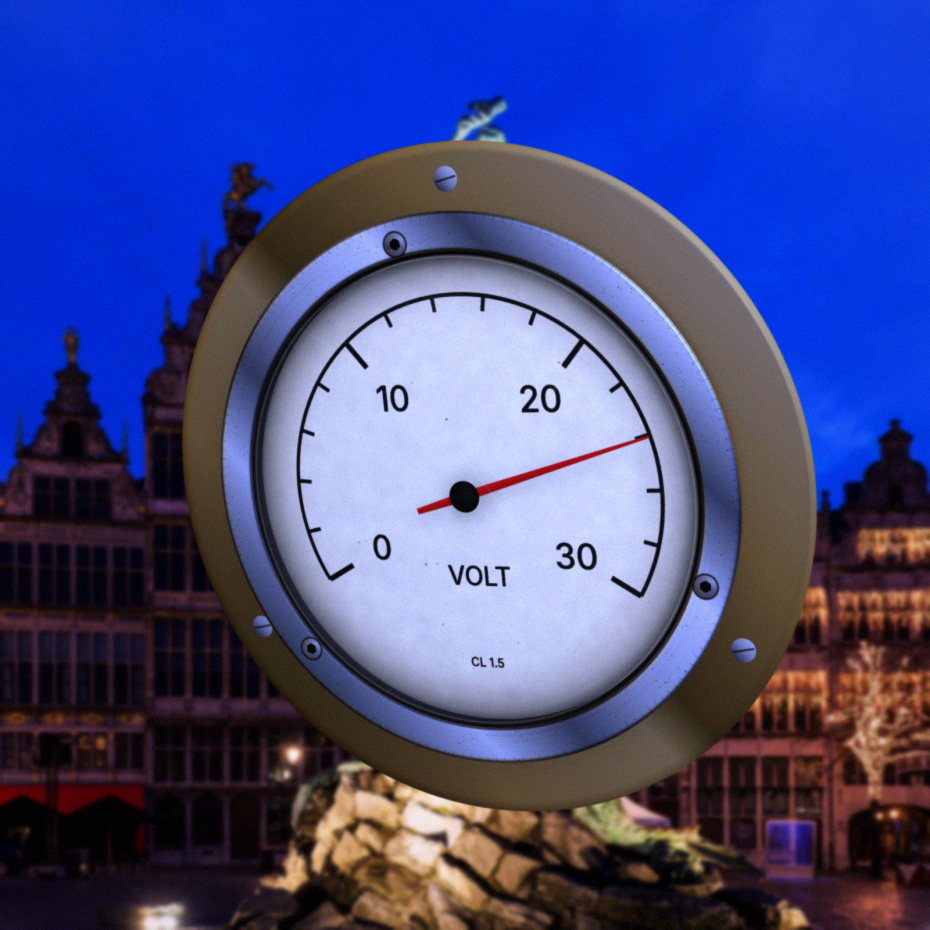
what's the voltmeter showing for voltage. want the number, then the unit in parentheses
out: 24 (V)
